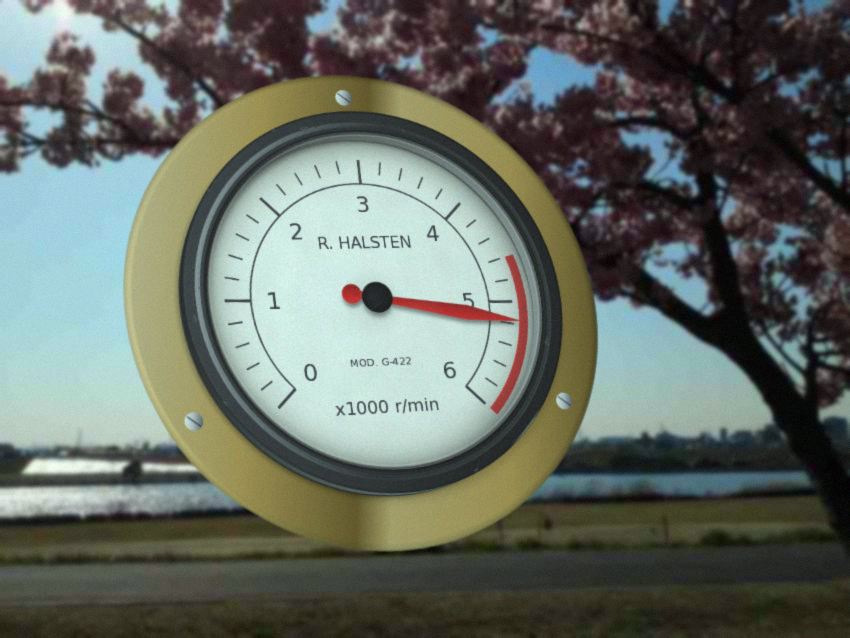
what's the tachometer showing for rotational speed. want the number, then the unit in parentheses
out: 5200 (rpm)
